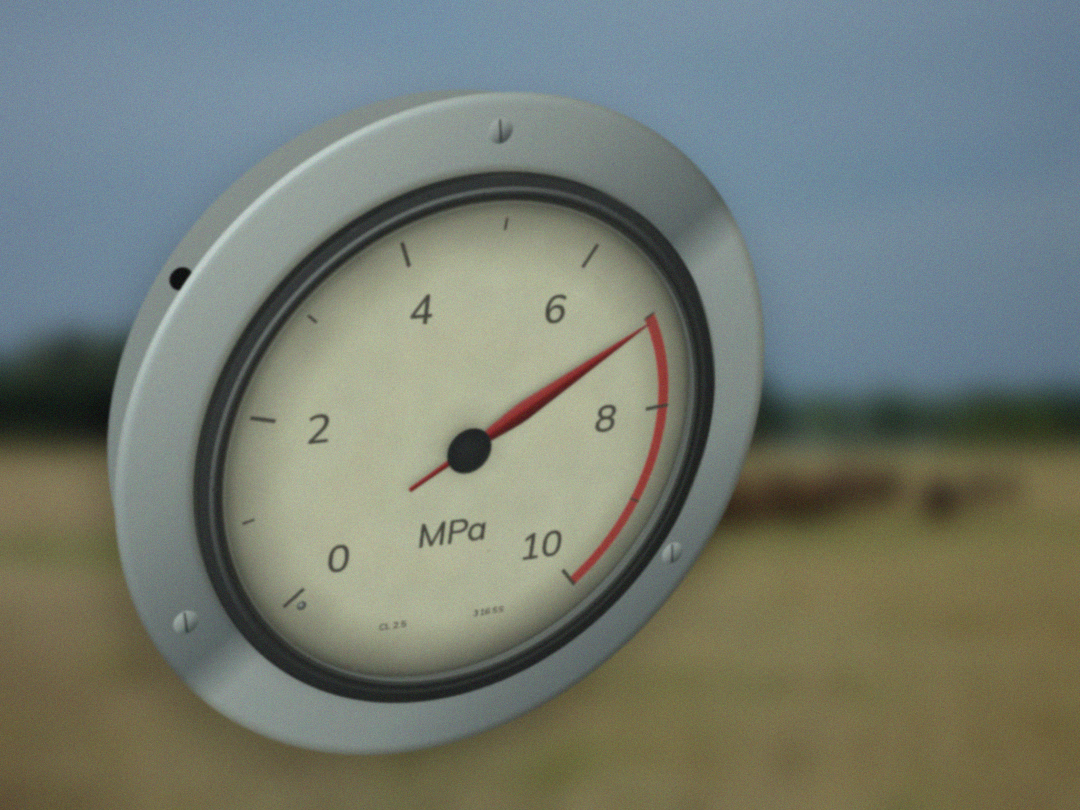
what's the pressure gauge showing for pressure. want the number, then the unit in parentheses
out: 7 (MPa)
